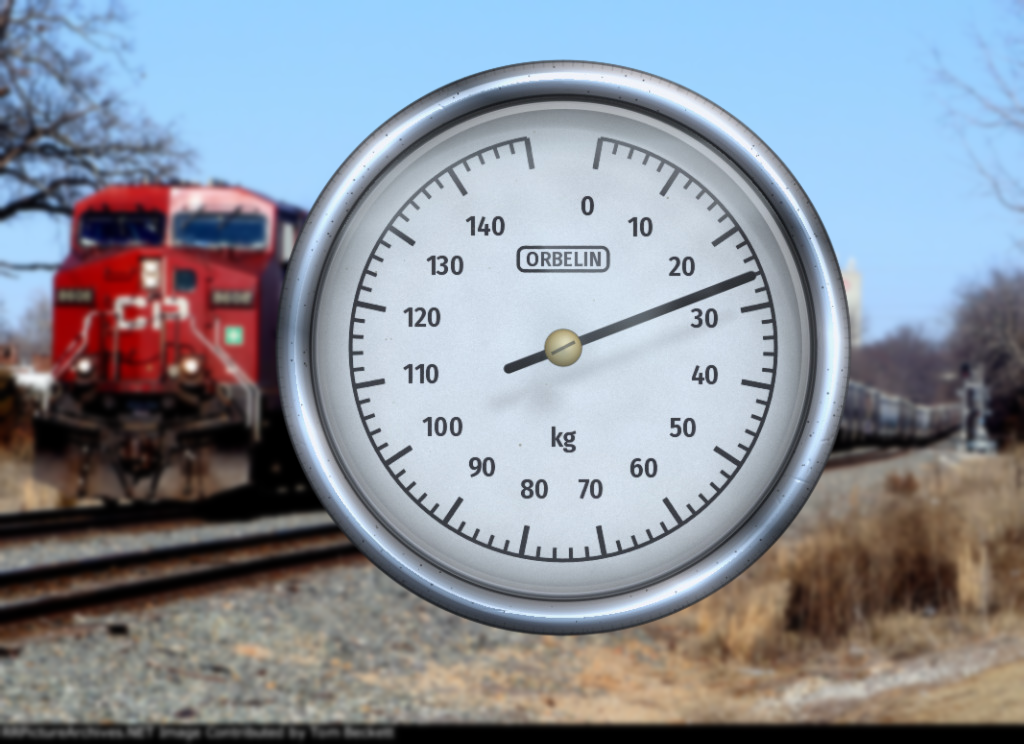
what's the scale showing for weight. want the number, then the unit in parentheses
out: 26 (kg)
